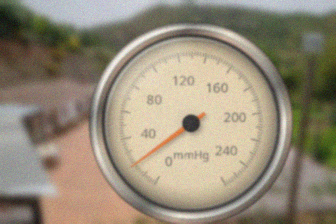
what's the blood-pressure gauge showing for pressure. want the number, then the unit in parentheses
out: 20 (mmHg)
